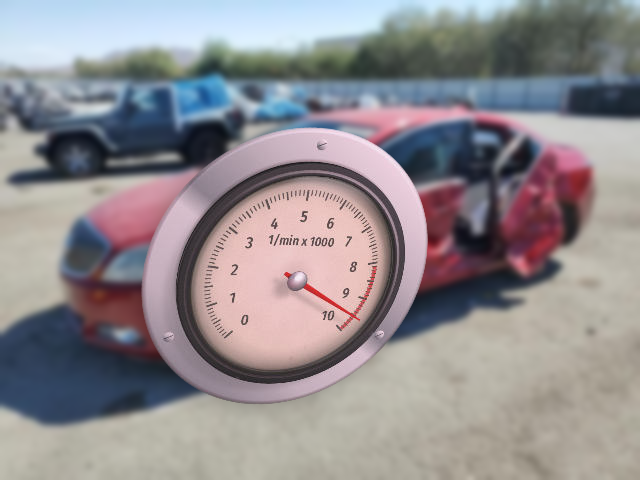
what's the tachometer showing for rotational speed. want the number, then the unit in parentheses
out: 9500 (rpm)
